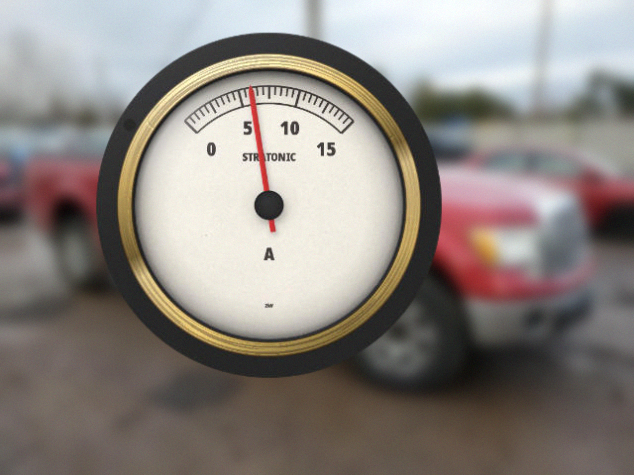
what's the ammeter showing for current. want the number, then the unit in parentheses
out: 6 (A)
